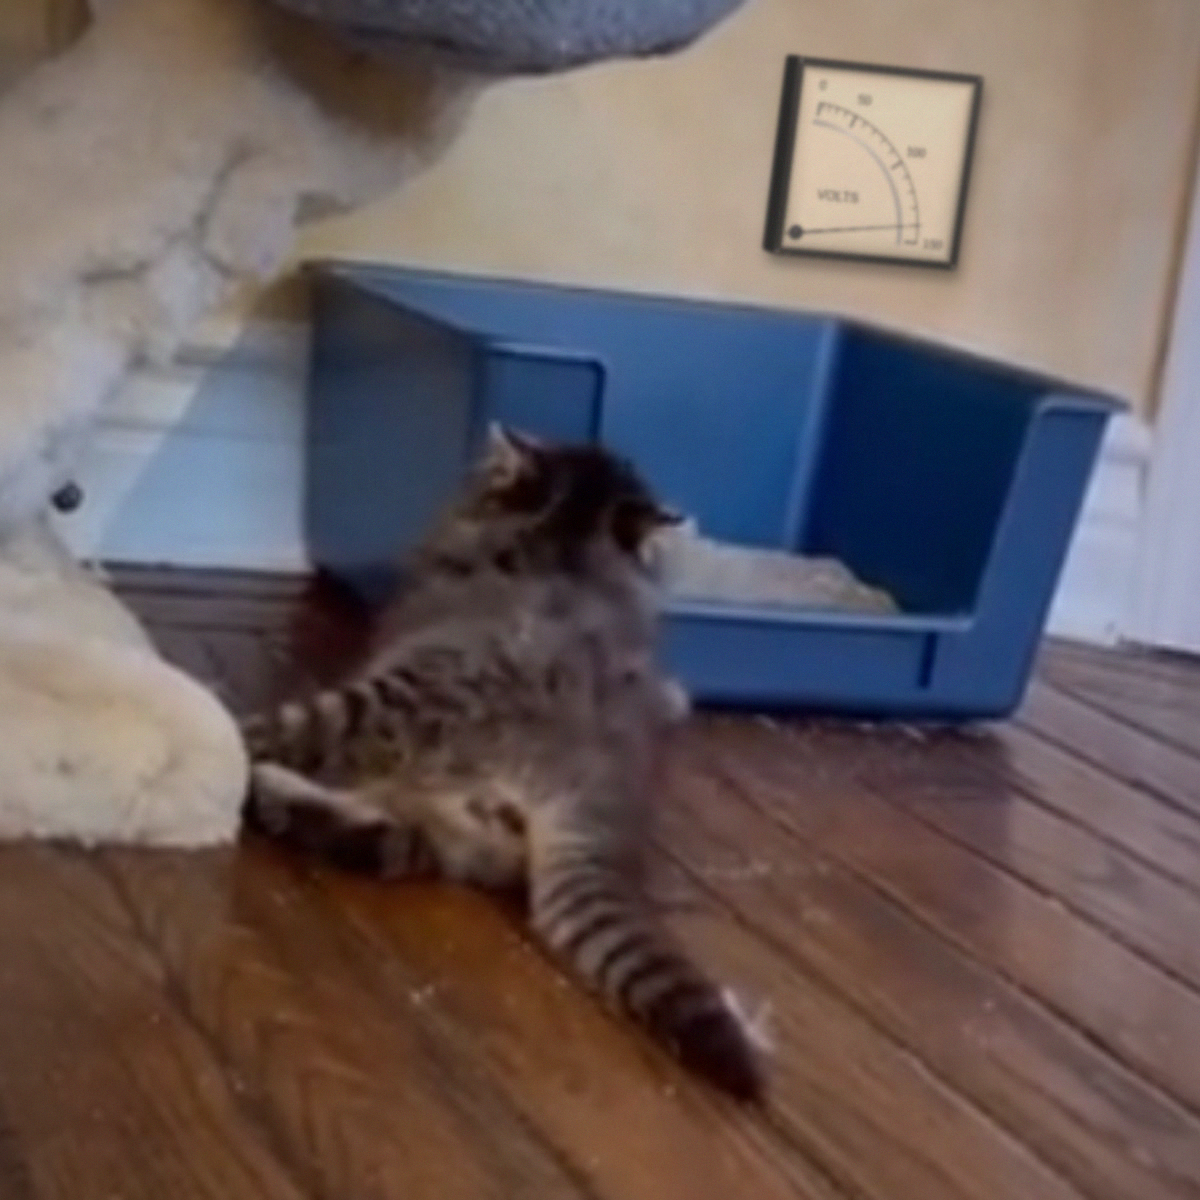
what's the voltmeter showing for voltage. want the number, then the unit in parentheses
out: 140 (V)
